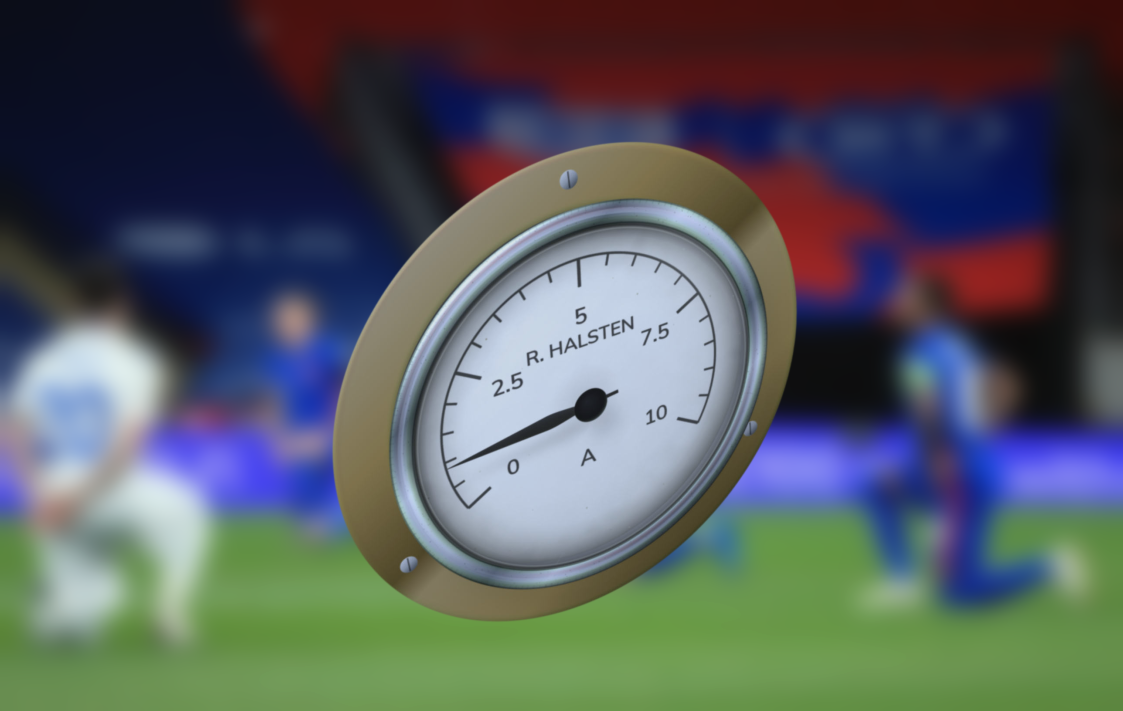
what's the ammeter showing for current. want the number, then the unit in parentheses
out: 1 (A)
